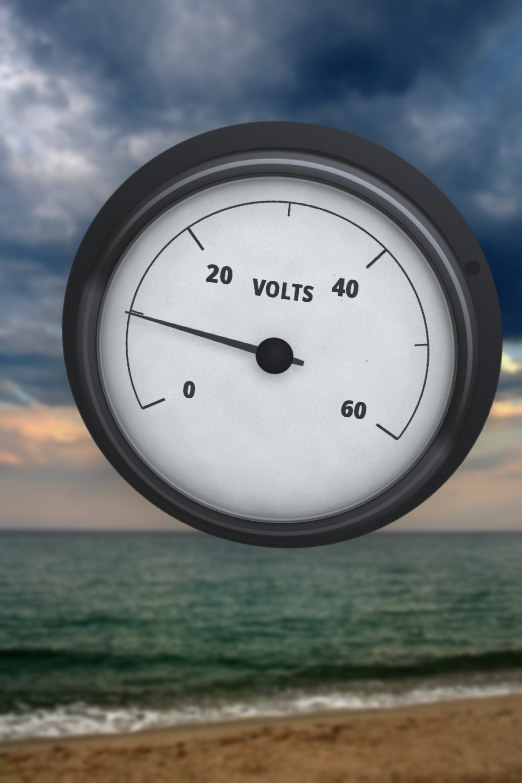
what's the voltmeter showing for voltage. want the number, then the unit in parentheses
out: 10 (V)
